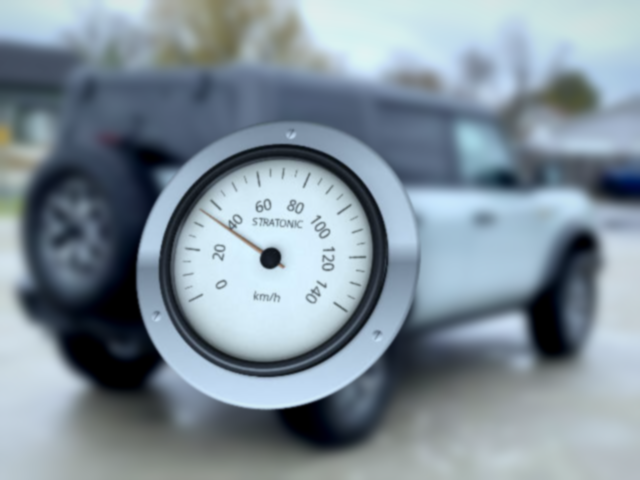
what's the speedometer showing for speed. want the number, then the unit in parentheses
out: 35 (km/h)
